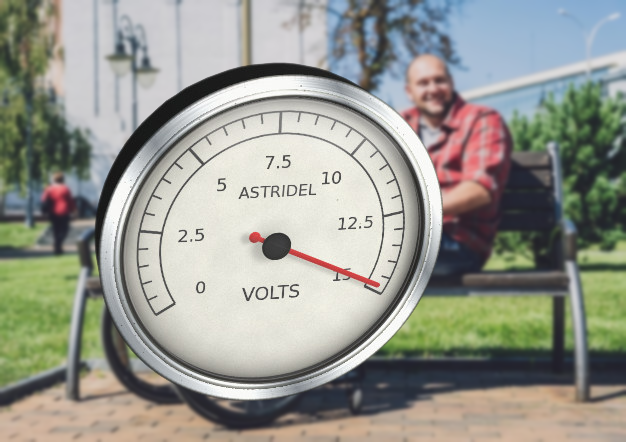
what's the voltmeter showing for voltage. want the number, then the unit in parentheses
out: 14.75 (V)
